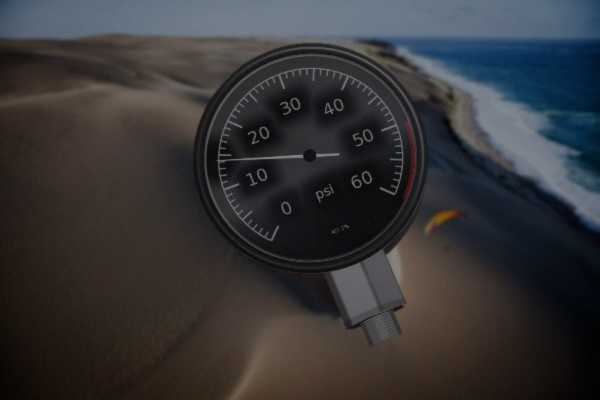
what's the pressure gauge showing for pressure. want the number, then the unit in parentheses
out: 14 (psi)
